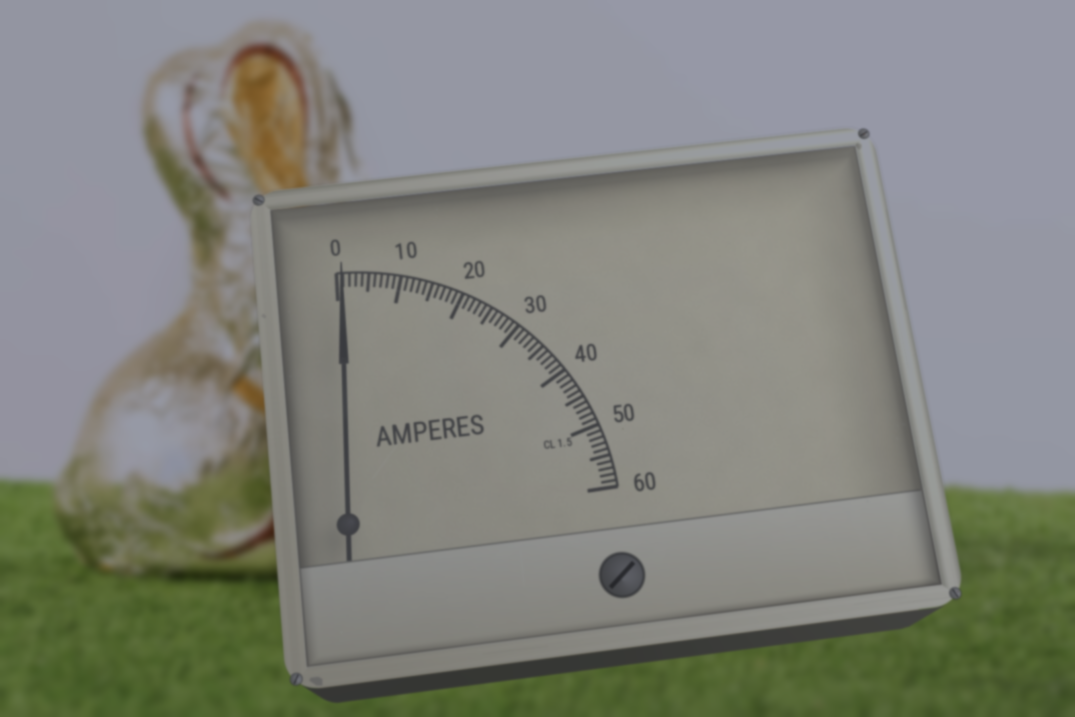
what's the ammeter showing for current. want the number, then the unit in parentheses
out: 1 (A)
